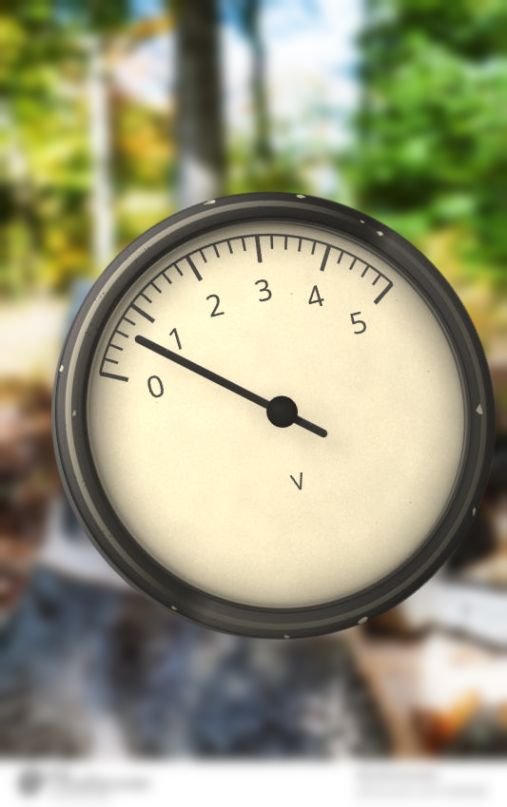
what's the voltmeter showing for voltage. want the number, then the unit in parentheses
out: 0.6 (V)
